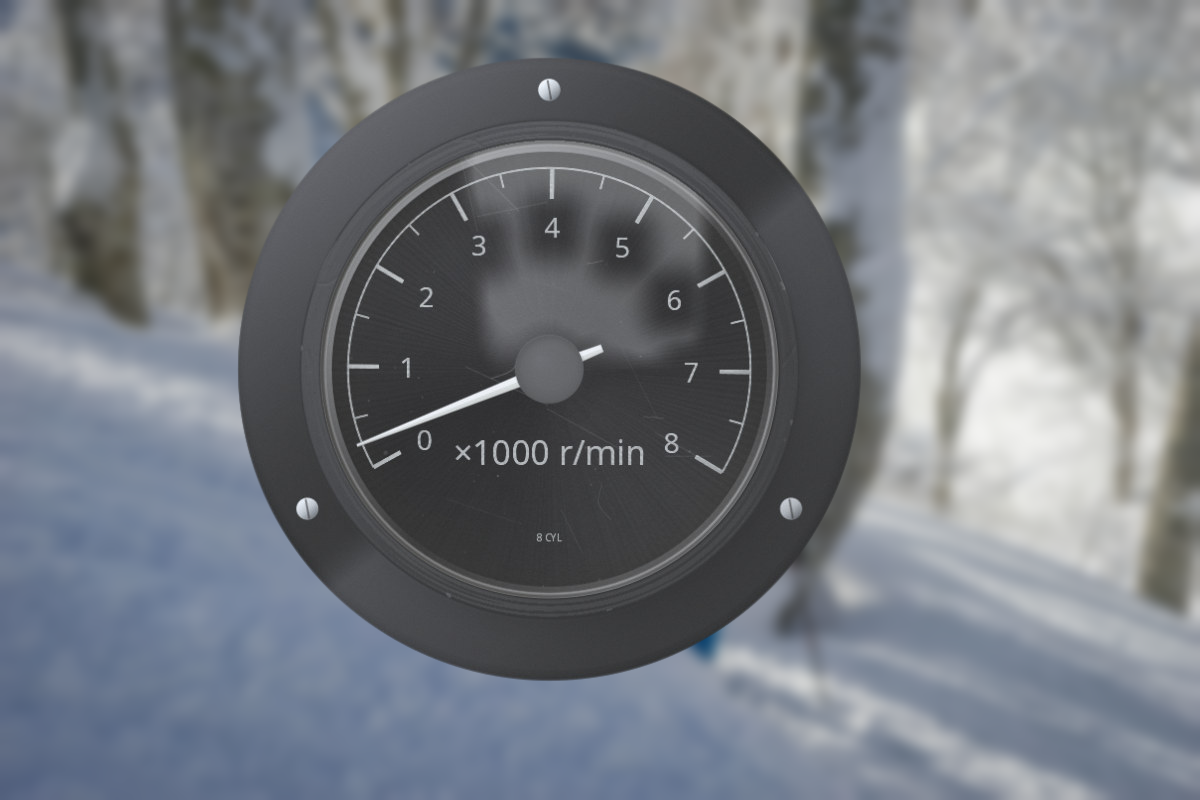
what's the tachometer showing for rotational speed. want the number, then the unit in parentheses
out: 250 (rpm)
